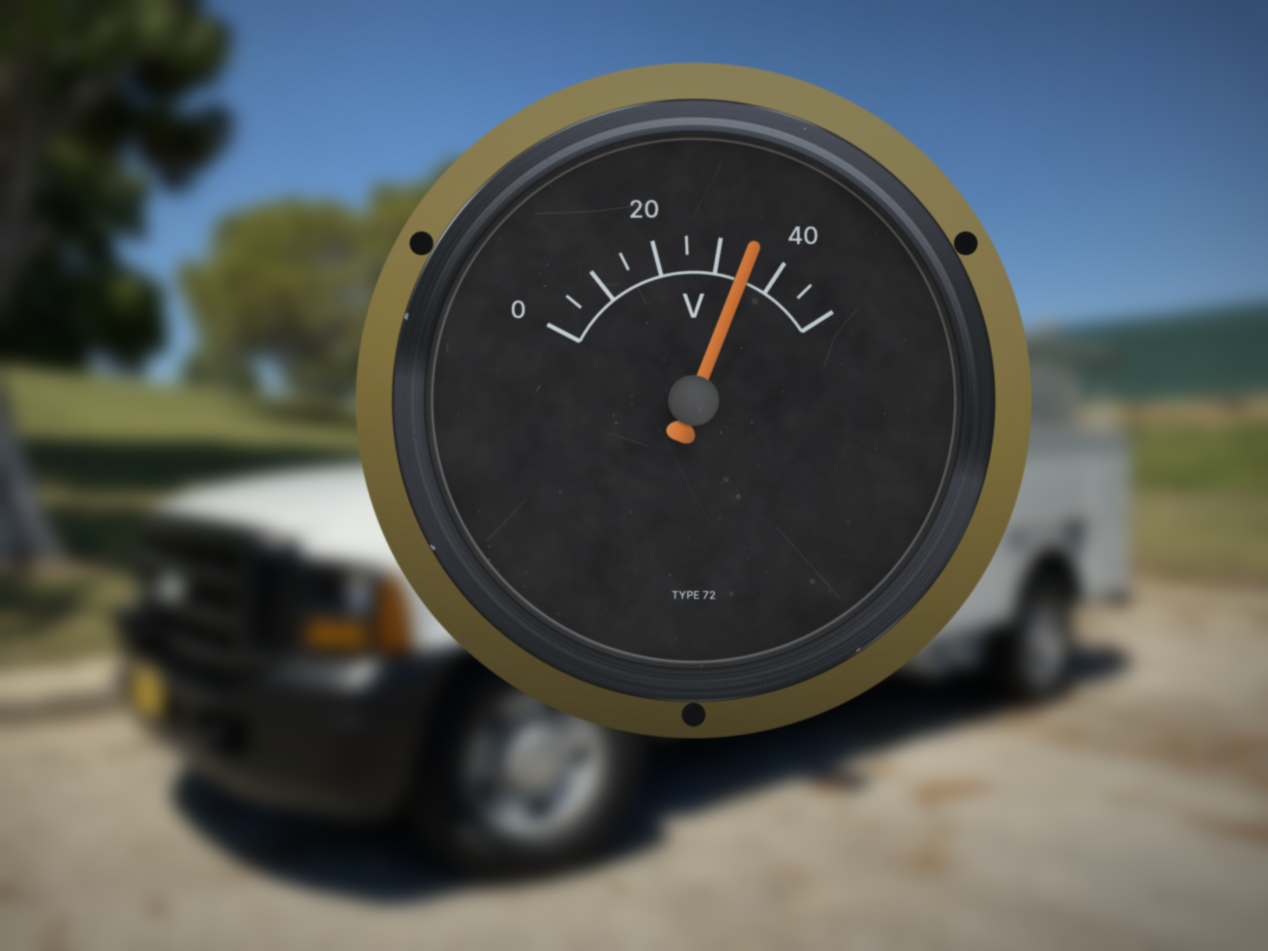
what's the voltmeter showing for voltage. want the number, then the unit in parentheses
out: 35 (V)
